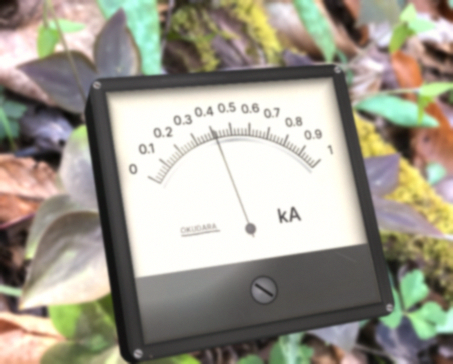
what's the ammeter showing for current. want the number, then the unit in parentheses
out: 0.4 (kA)
